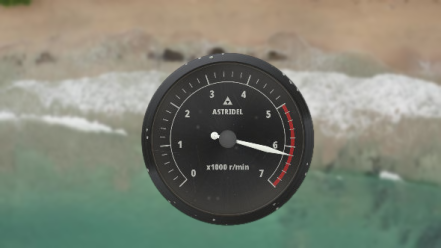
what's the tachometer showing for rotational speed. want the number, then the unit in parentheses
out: 6200 (rpm)
